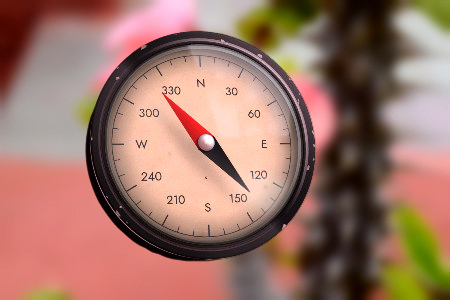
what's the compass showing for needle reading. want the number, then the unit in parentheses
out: 320 (°)
